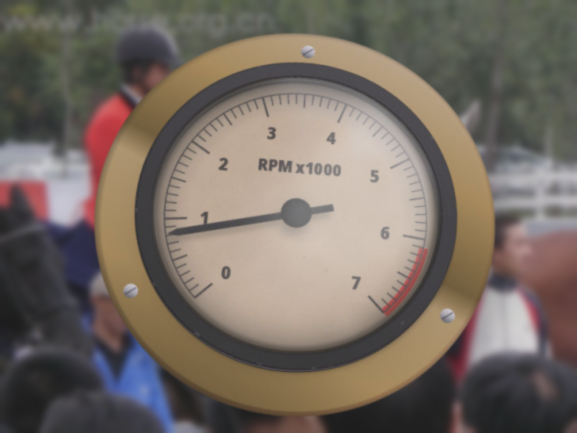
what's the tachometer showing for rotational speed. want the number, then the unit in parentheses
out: 800 (rpm)
